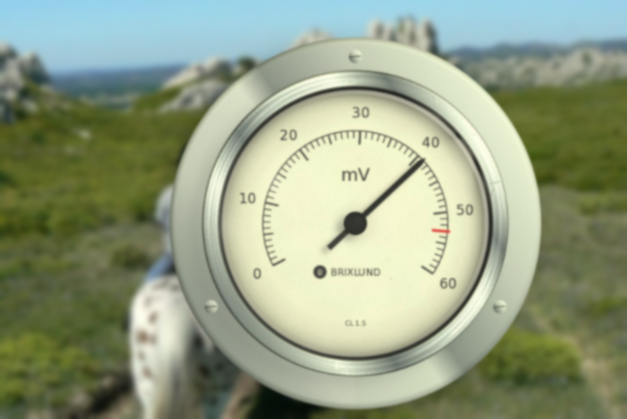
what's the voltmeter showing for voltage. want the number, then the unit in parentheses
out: 41 (mV)
